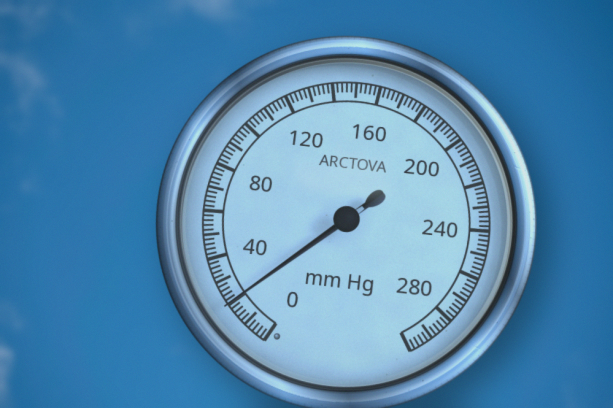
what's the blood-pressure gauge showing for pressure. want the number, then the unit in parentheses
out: 20 (mmHg)
